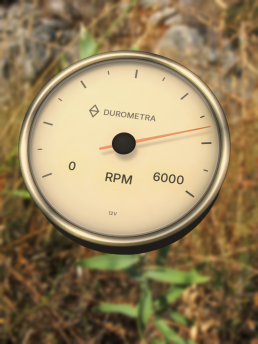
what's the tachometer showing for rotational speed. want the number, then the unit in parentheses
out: 4750 (rpm)
